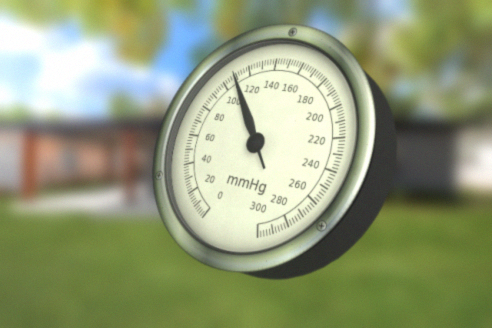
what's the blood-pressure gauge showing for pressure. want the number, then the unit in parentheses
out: 110 (mmHg)
